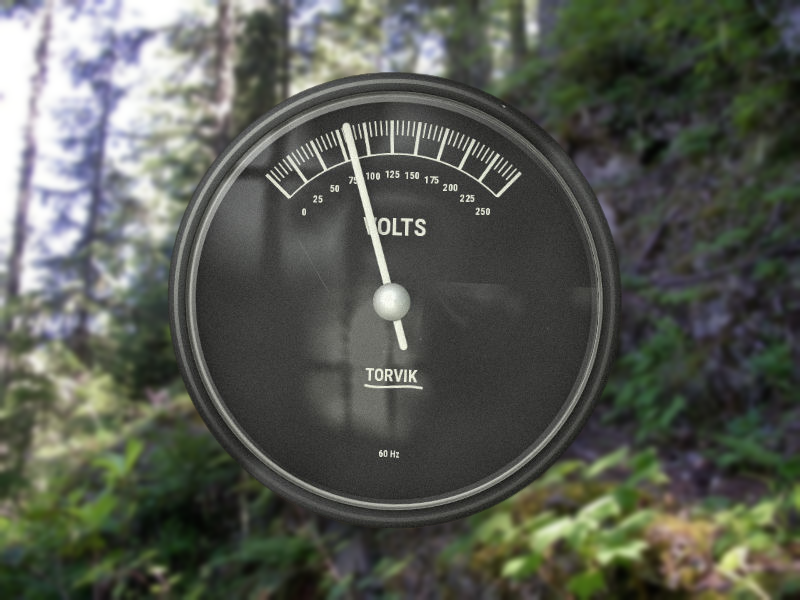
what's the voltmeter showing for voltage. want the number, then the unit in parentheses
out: 85 (V)
